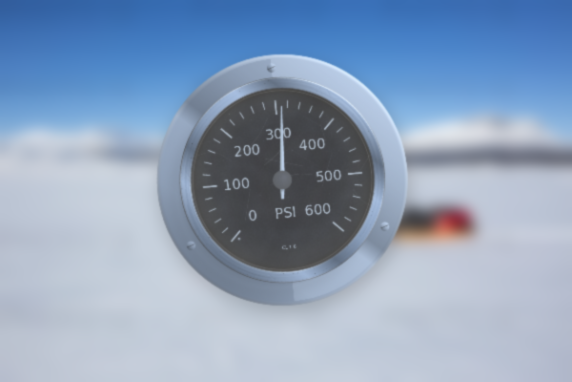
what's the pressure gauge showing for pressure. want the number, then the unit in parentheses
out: 310 (psi)
